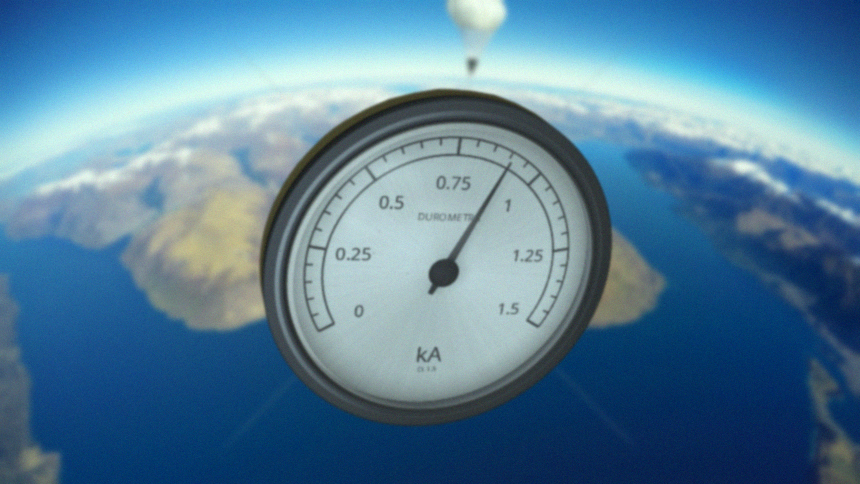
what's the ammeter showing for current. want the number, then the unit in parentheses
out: 0.9 (kA)
